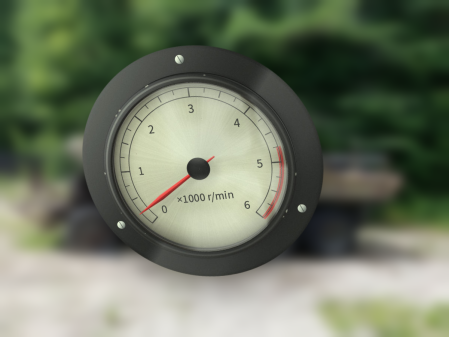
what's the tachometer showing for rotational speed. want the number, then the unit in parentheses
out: 250 (rpm)
